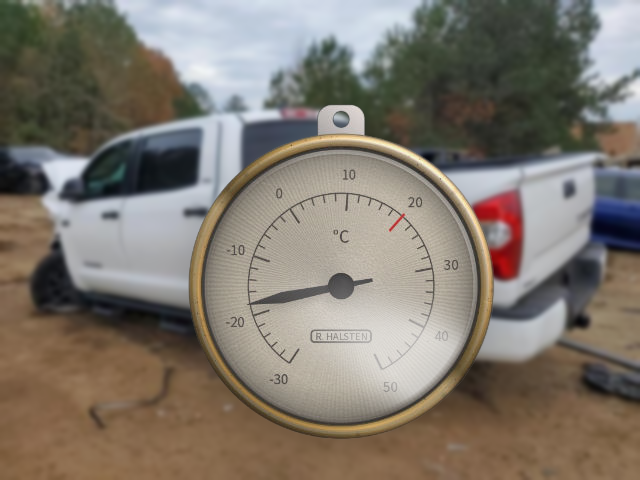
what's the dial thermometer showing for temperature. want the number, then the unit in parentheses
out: -18 (°C)
